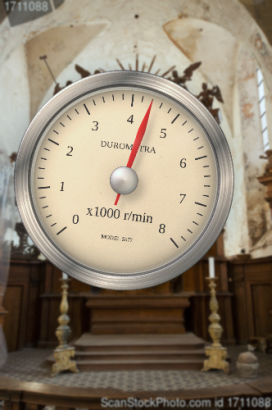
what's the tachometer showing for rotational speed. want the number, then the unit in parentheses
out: 4400 (rpm)
